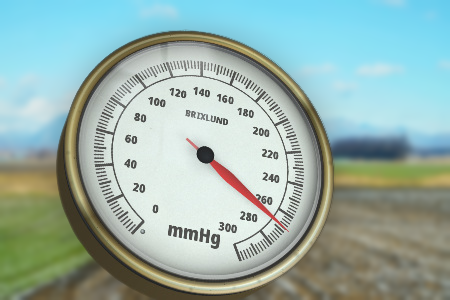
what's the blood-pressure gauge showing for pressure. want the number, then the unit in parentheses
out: 270 (mmHg)
